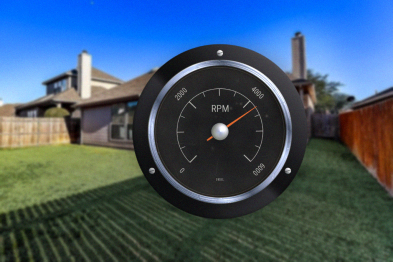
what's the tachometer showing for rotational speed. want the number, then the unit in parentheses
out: 4250 (rpm)
